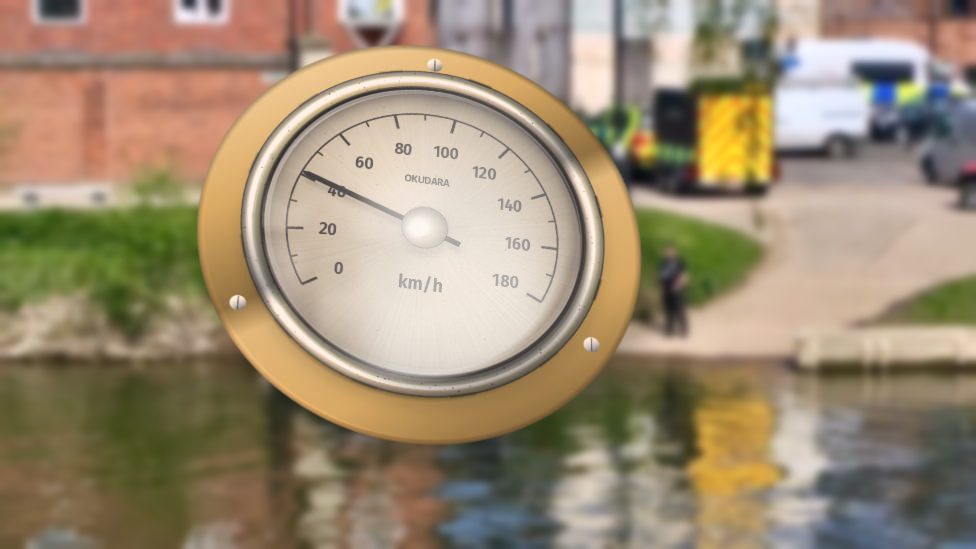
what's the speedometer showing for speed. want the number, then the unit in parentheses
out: 40 (km/h)
